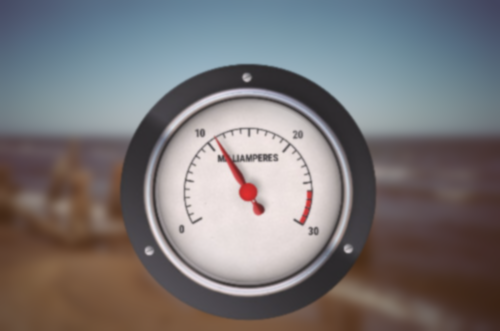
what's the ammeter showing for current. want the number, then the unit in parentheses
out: 11 (mA)
